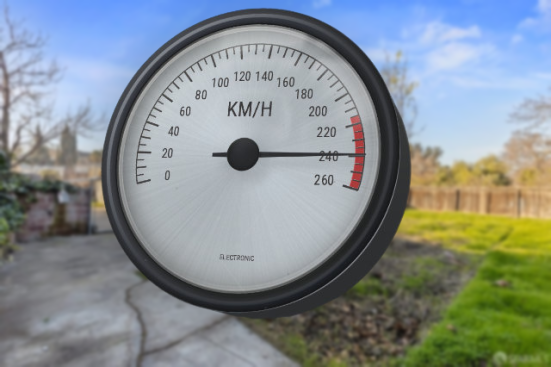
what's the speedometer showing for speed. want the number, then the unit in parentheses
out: 240 (km/h)
